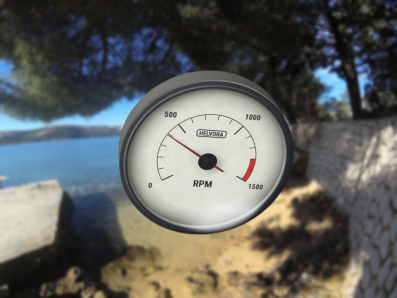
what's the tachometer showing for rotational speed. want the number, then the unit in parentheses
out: 400 (rpm)
